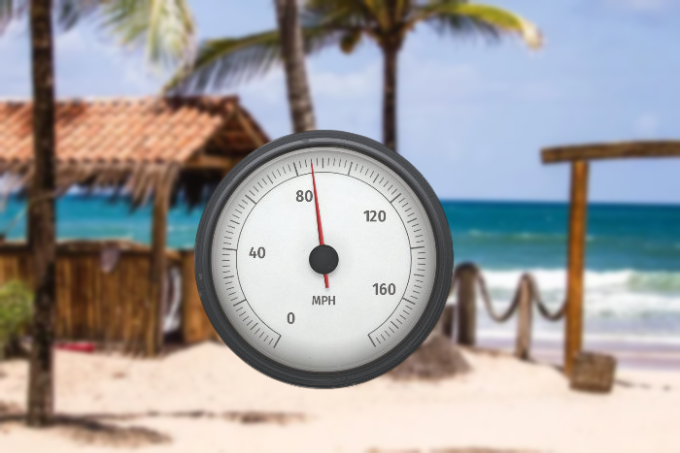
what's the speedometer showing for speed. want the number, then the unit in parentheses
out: 86 (mph)
